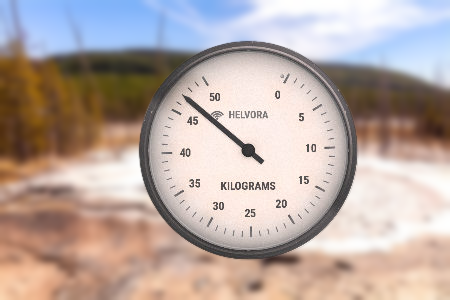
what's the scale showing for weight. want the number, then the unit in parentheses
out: 47 (kg)
